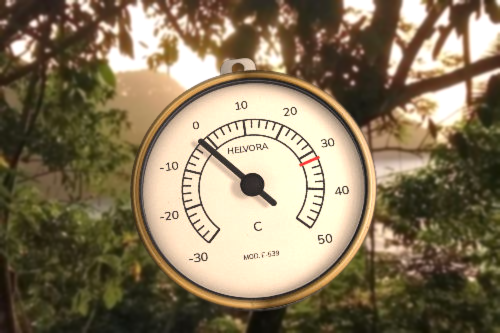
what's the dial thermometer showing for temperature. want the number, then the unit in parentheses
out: -2 (°C)
